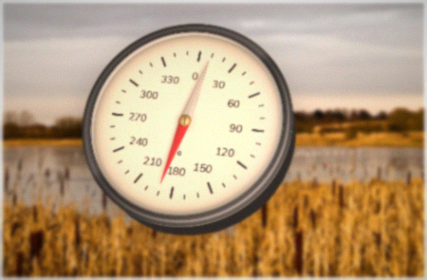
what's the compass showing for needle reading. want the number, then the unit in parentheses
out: 190 (°)
